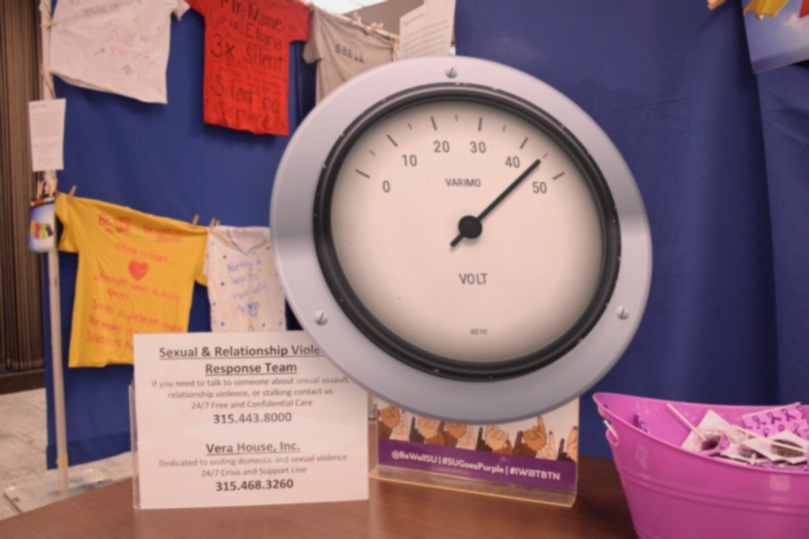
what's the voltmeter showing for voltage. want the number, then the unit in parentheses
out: 45 (V)
